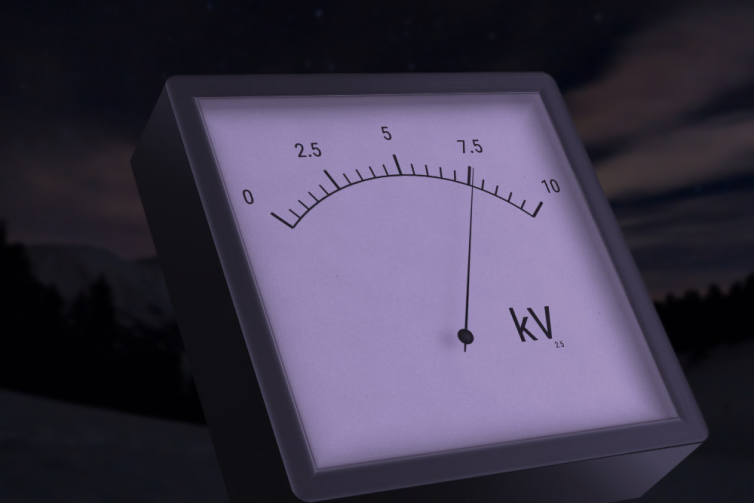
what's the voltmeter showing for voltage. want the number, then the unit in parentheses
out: 7.5 (kV)
